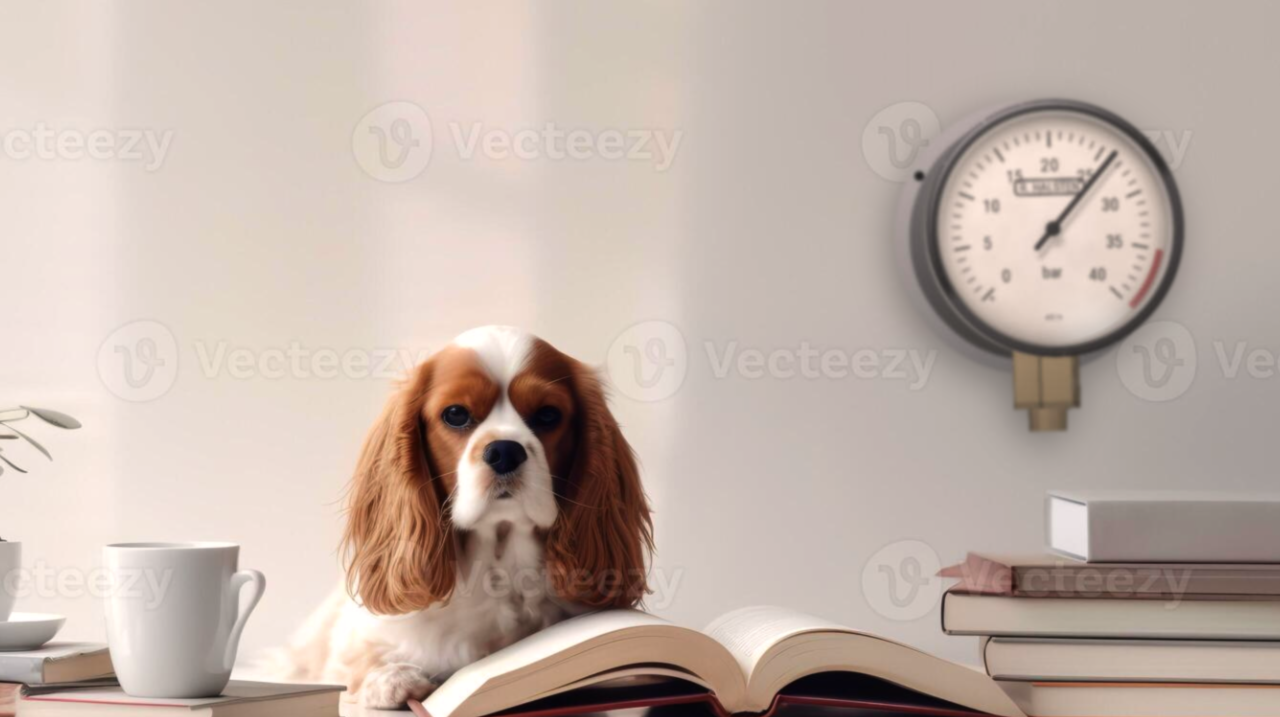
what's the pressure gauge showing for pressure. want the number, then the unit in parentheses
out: 26 (bar)
